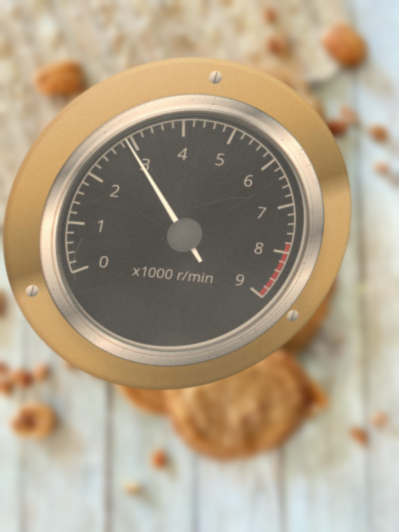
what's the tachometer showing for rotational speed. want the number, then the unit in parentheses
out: 2900 (rpm)
